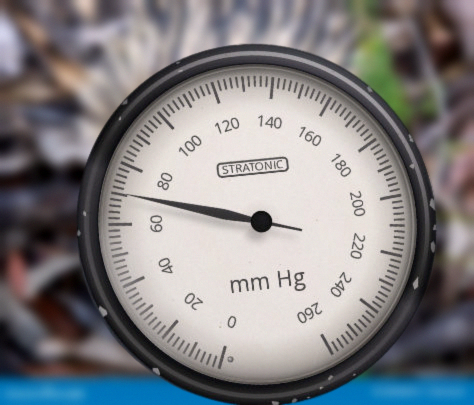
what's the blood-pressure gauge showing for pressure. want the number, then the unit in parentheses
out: 70 (mmHg)
